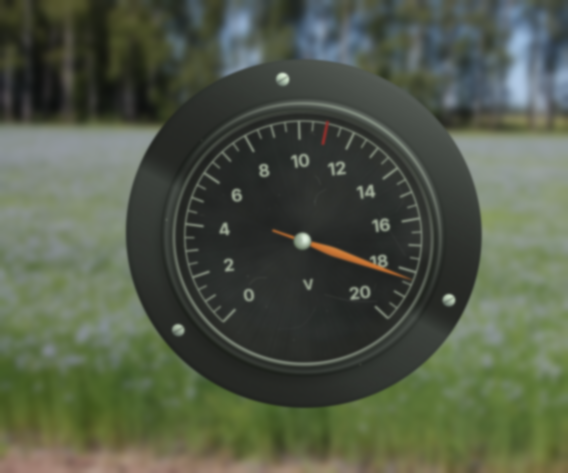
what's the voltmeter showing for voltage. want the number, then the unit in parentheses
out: 18.25 (V)
